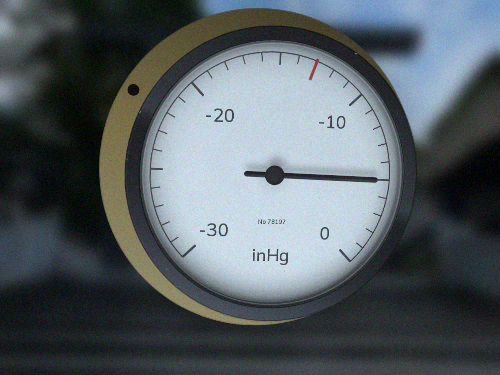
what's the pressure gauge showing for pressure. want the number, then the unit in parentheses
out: -5 (inHg)
